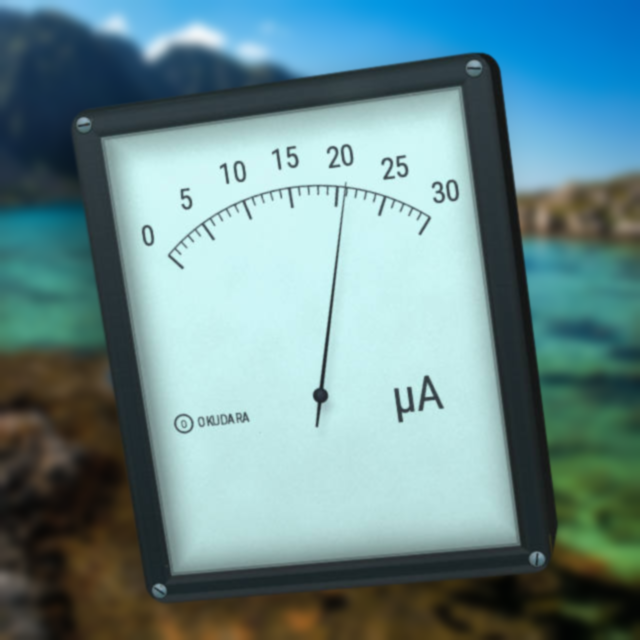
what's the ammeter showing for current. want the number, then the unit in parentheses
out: 21 (µA)
